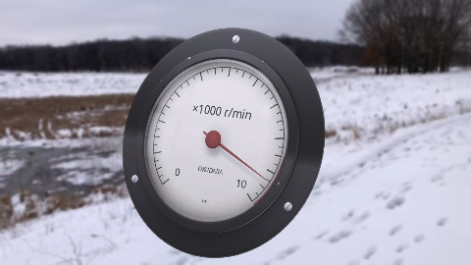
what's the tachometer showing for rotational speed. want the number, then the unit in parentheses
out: 9250 (rpm)
